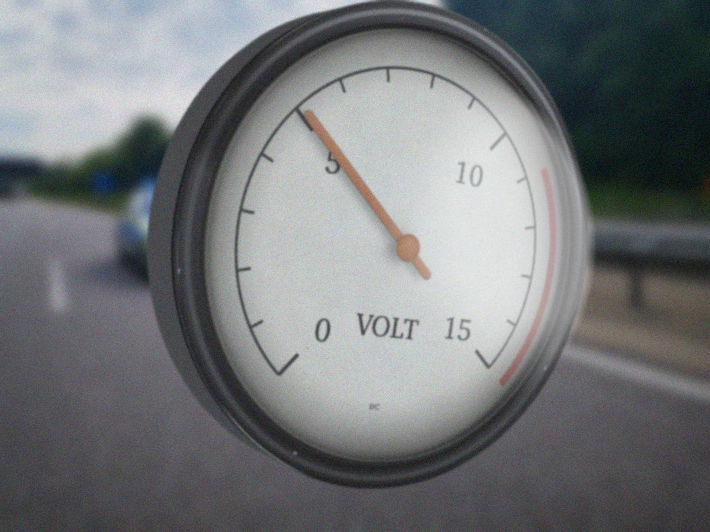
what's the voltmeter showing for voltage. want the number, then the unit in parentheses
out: 5 (V)
